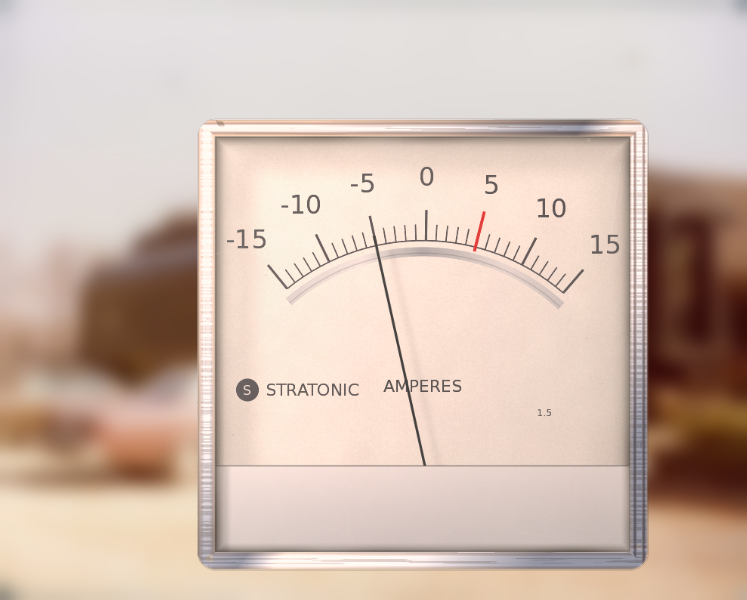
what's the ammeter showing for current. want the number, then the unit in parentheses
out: -5 (A)
